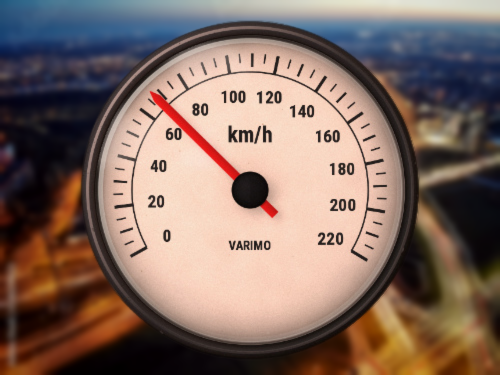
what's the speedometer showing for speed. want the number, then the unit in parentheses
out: 67.5 (km/h)
